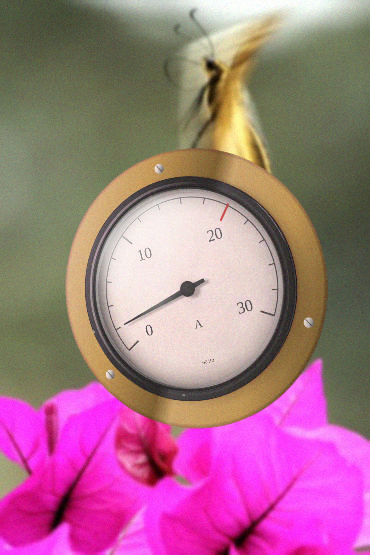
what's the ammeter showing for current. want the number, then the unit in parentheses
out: 2 (A)
